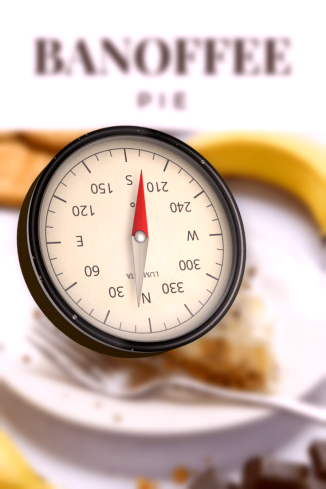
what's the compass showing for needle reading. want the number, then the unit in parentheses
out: 190 (°)
